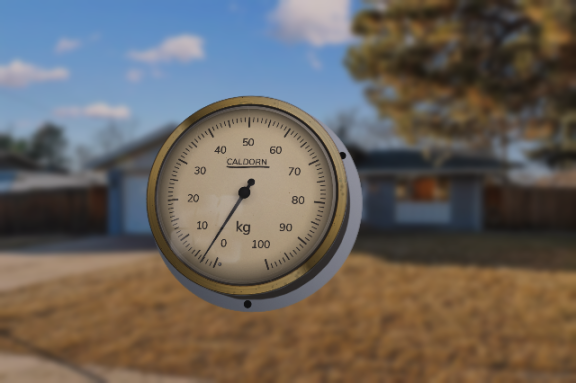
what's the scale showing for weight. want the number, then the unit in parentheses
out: 3 (kg)
